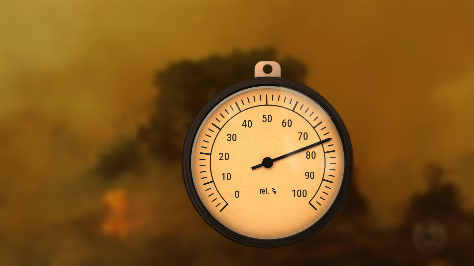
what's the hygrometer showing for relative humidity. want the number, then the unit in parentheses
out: 76 (%)
